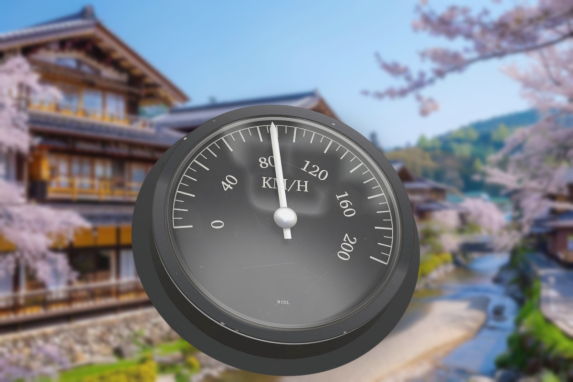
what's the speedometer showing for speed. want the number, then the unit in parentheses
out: 87.5 (km/h)
